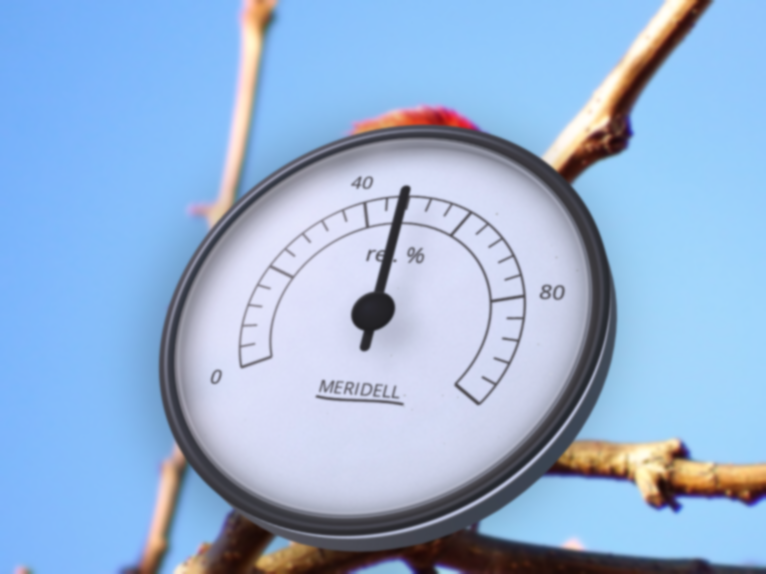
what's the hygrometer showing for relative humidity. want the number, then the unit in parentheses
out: 48 (%)
